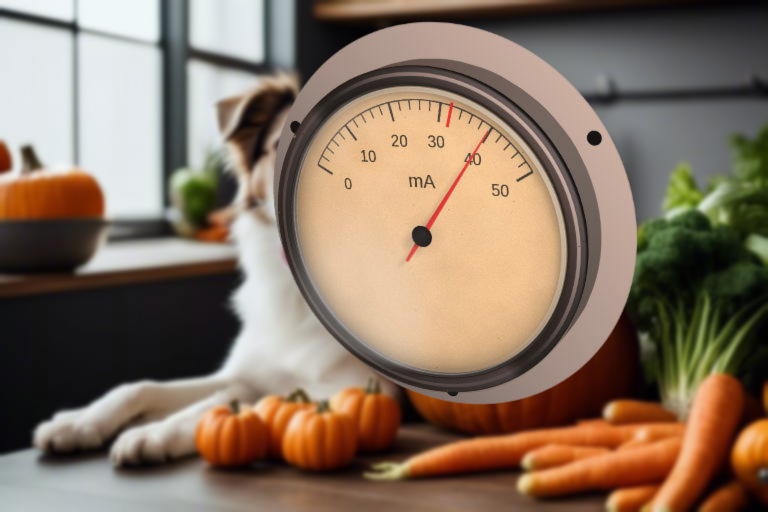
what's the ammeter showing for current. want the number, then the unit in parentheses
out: 40 (mA)
